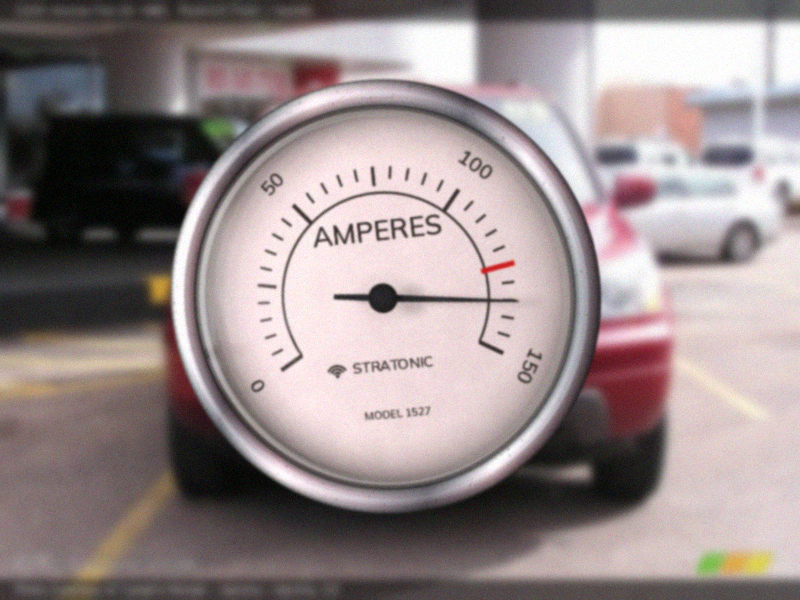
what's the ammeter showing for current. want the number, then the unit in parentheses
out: 135 (A)
